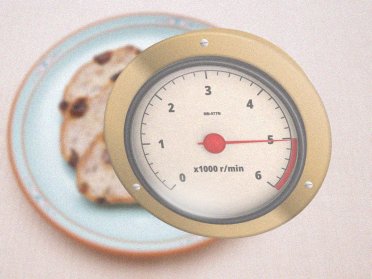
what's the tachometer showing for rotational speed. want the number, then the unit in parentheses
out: 5000 (rpm)
